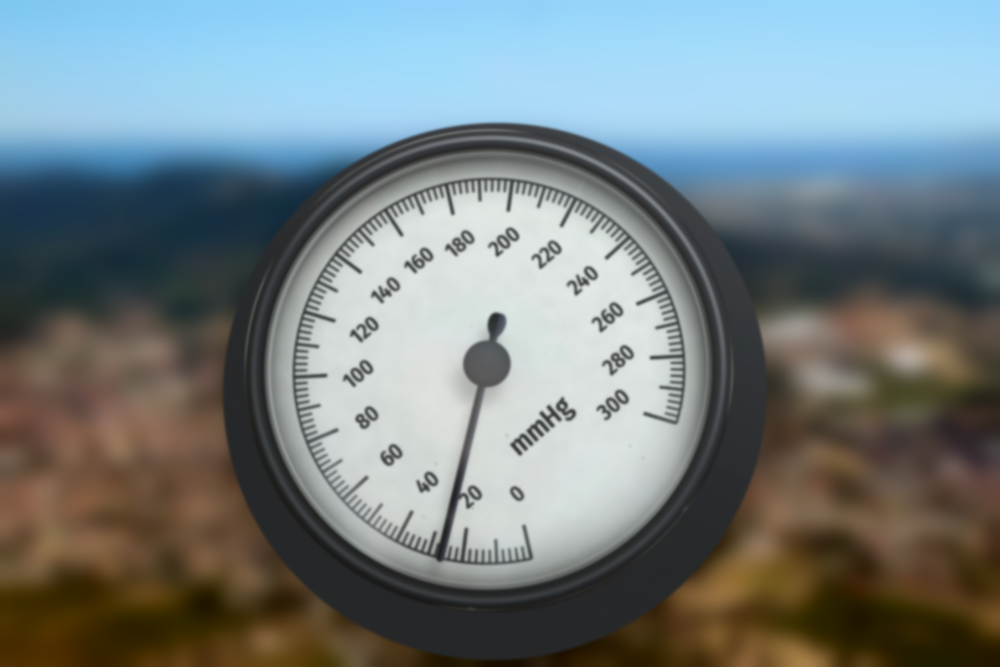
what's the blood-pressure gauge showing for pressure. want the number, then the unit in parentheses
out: 26 (mmHg)
